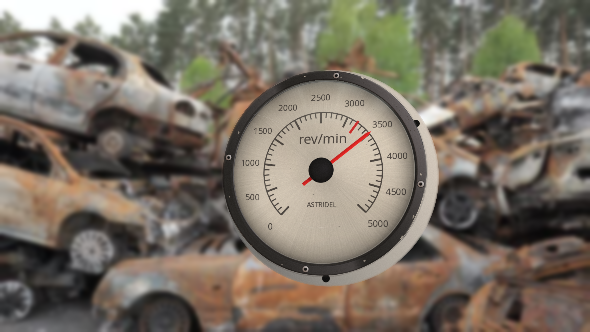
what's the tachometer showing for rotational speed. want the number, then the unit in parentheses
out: 3500 (rpm)
